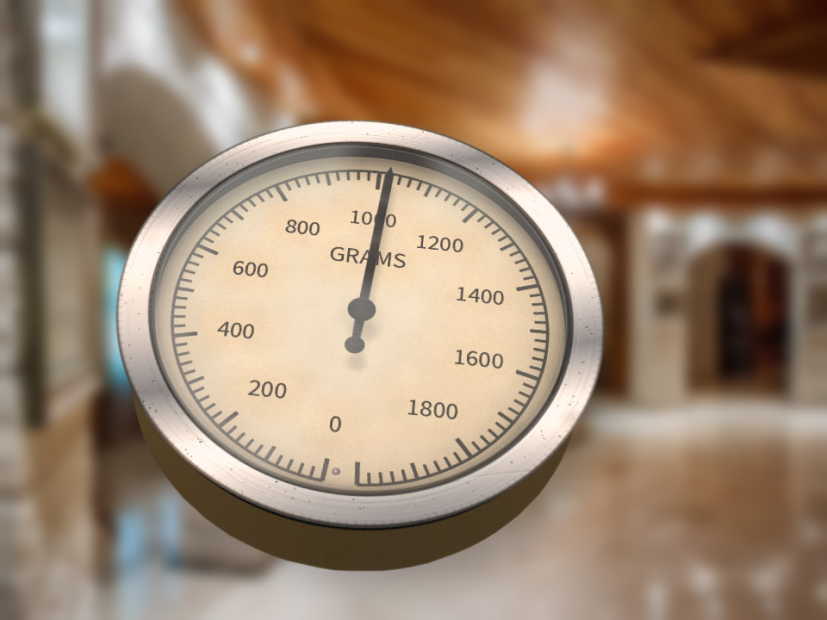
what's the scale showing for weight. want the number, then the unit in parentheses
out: 1020 (g)
